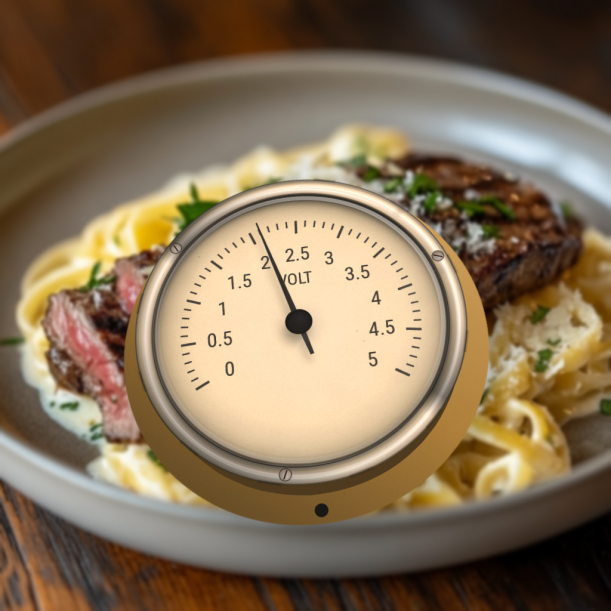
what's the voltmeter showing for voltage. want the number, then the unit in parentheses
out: 2.1 (V)
